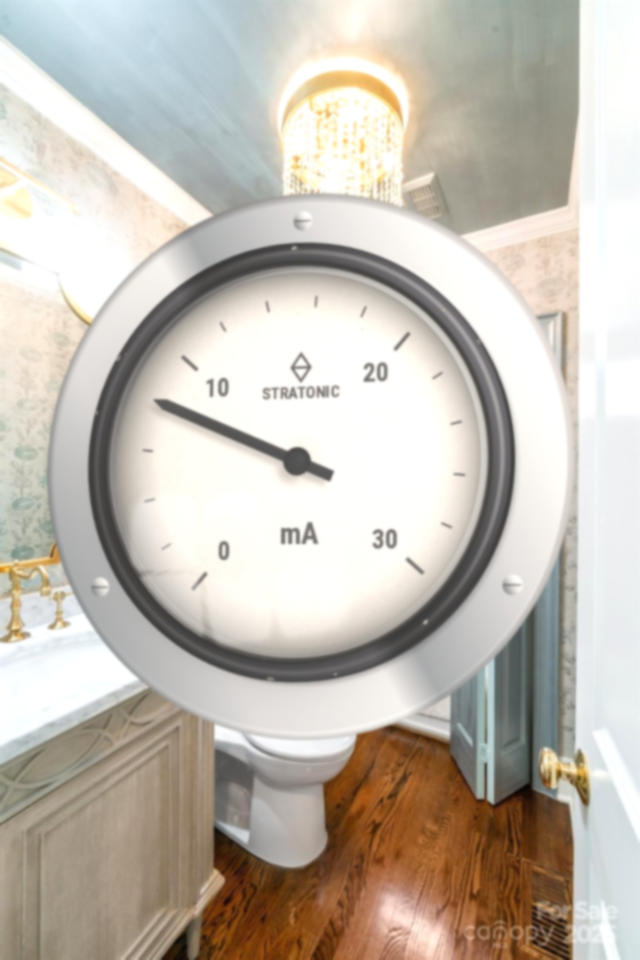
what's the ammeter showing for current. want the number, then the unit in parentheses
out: 8 (mA)
